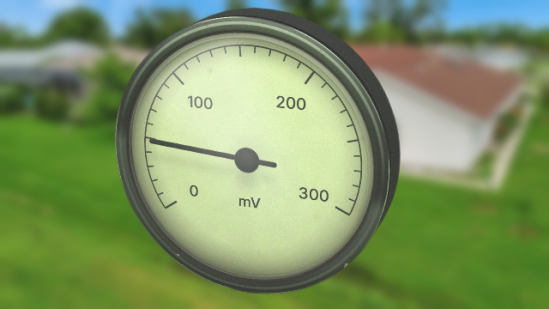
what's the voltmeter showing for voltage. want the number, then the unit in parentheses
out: 50 (mV)
